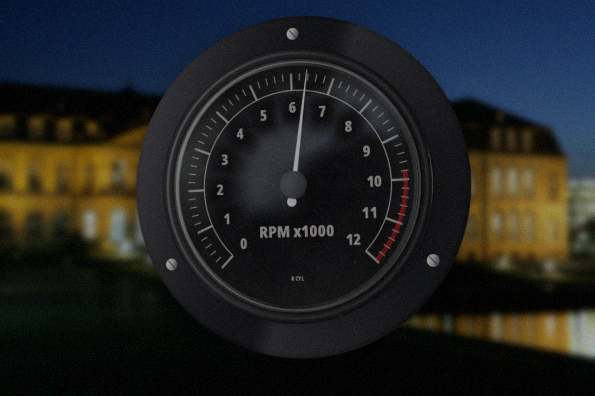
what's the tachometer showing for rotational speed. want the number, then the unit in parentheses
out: 6400 (rpm)
